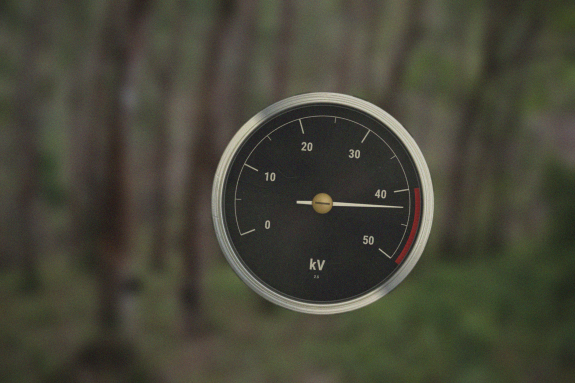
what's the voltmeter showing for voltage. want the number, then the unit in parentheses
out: 42.5 (kV)
